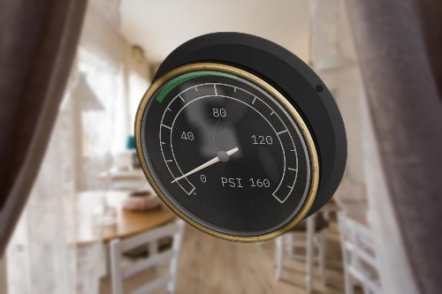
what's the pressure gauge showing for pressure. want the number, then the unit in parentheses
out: 10 (psi)
